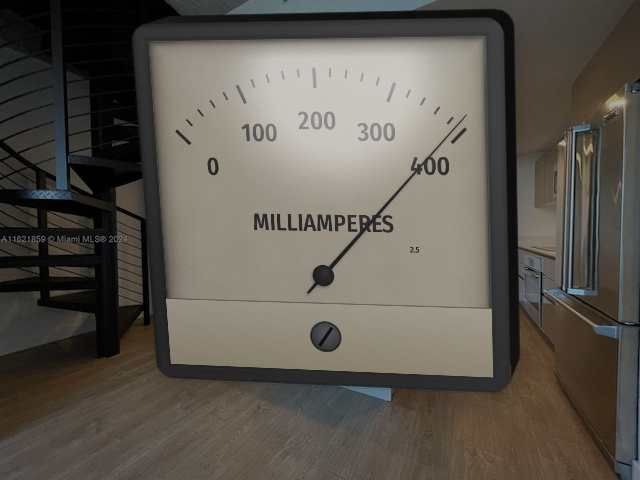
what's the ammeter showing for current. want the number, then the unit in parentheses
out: 390 (mA)
